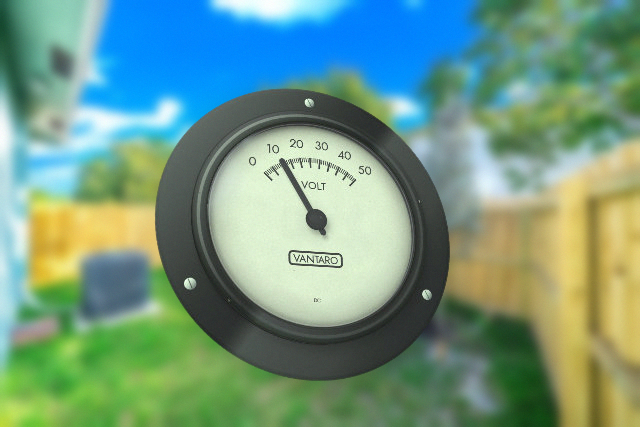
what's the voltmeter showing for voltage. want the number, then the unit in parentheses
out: 10 (V)
